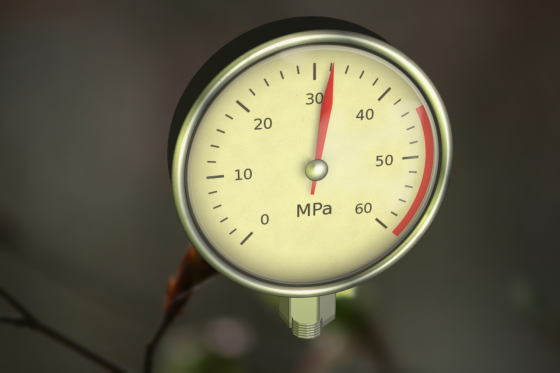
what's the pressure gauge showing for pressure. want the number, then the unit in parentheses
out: 32 (MPa)
